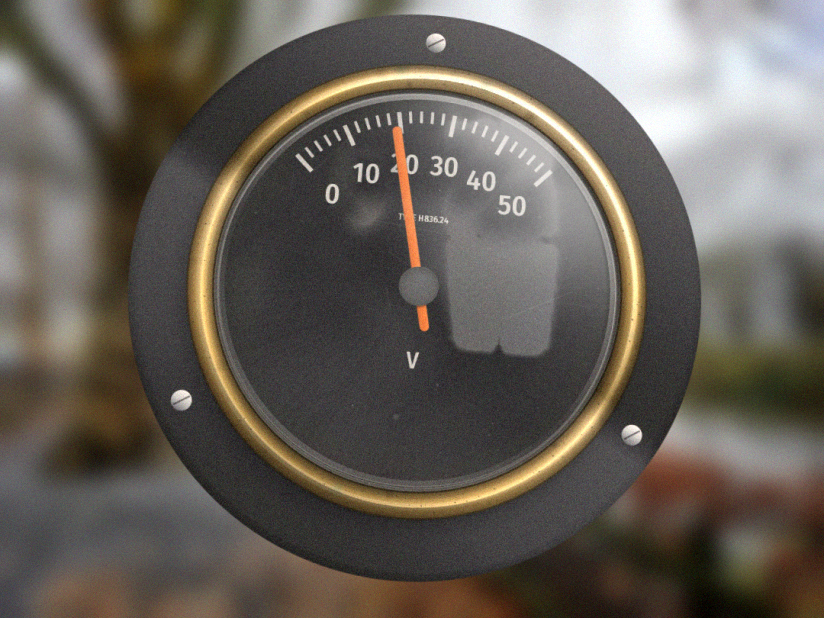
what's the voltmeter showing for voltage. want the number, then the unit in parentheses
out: 19 (V)
